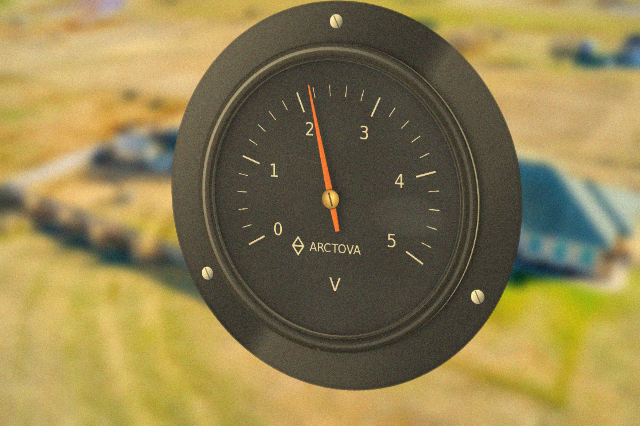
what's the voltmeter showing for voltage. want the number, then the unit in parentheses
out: 2.2 (V)
